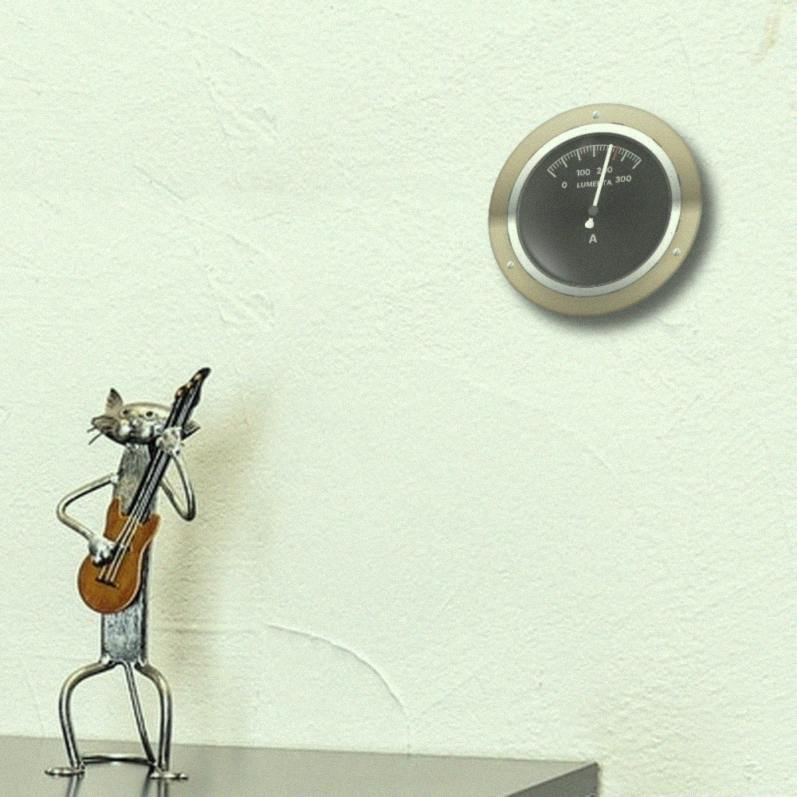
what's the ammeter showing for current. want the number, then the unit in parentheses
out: 200 (A)
